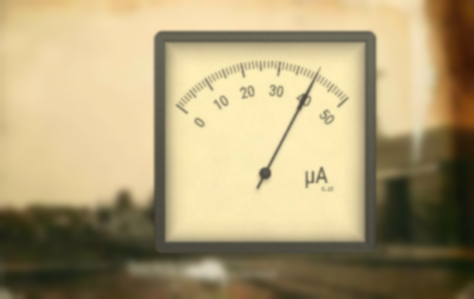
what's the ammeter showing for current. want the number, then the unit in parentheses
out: 40 (µA)
